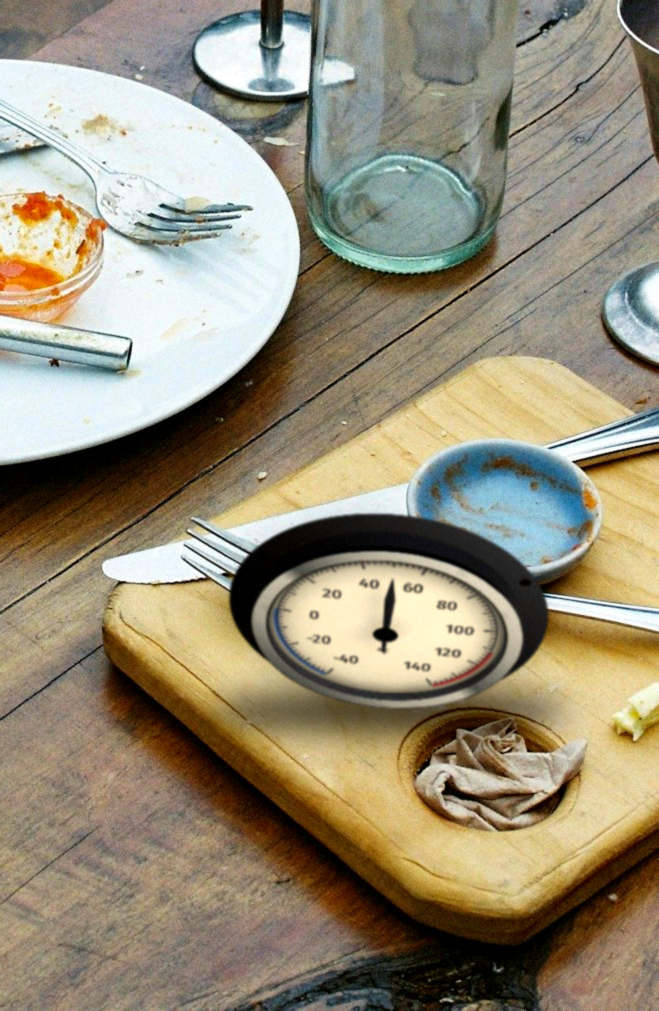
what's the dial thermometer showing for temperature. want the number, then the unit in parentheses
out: 50 (°F)
